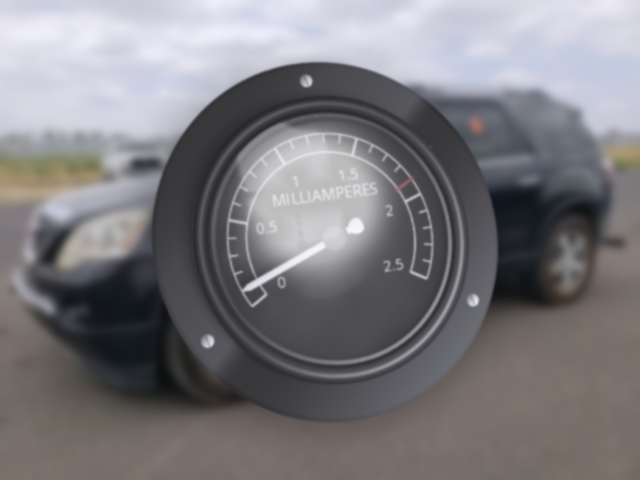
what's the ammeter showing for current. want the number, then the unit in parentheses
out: 0.1 (mA)
